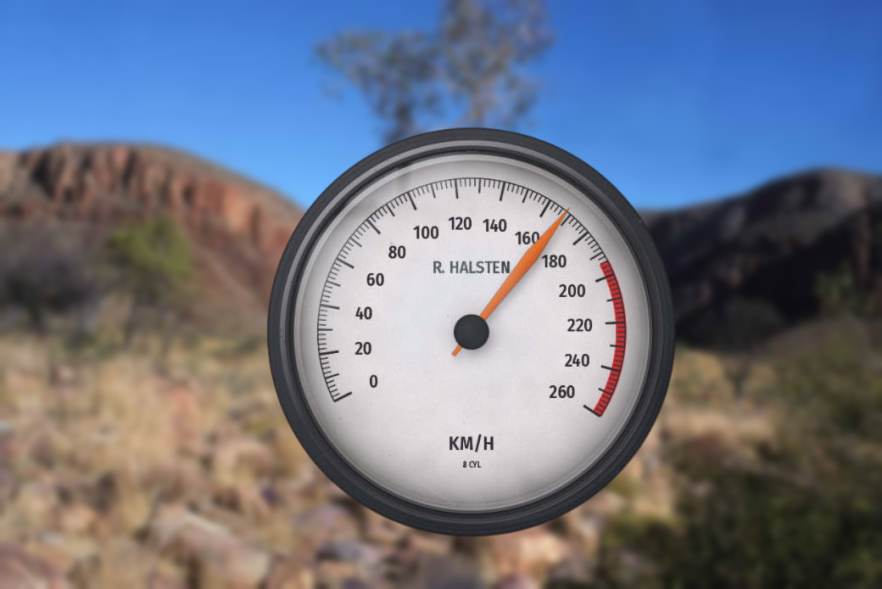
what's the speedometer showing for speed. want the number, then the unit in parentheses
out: 168 (km/h)
